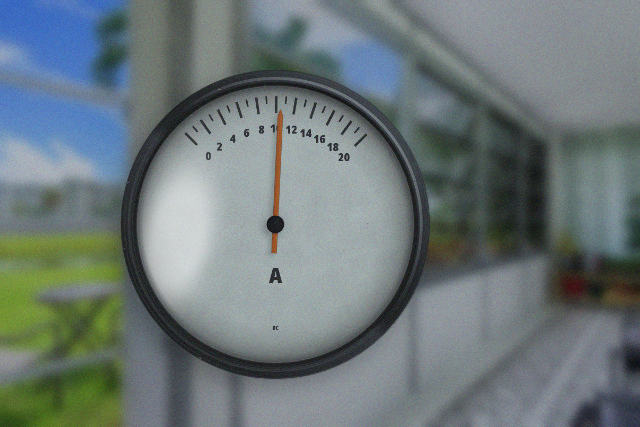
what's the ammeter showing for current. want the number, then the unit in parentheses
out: 10.5 (A)
